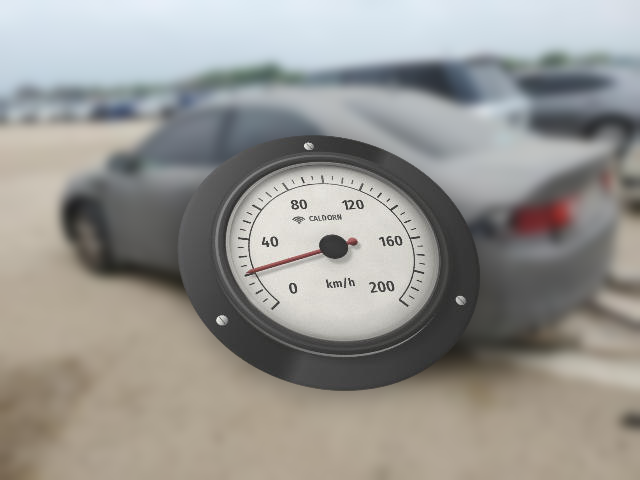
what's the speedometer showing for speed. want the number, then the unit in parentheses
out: 20 (km/h)
